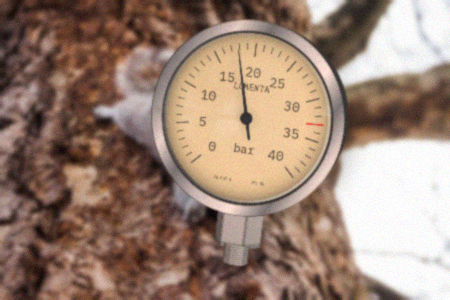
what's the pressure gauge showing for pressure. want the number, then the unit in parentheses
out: 18 (bar)
